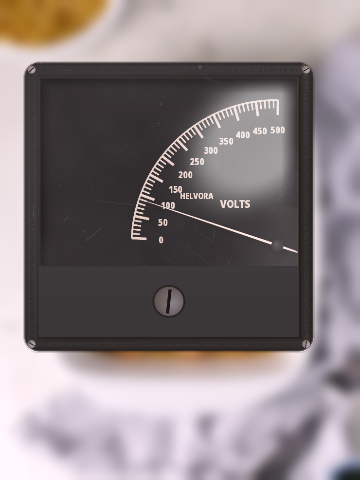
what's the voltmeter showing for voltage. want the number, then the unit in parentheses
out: 90 (V)
